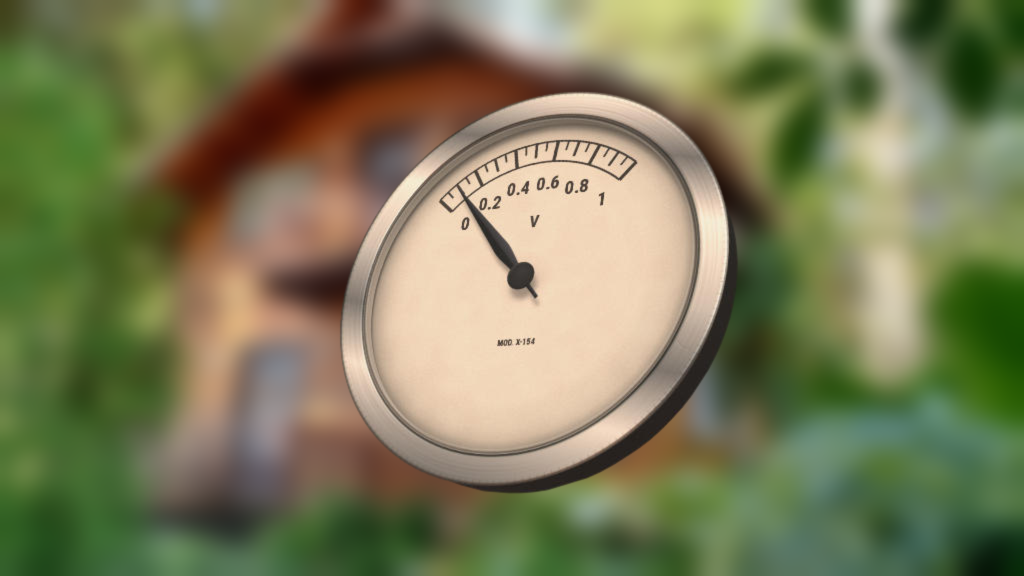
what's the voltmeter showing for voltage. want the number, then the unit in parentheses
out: 0.1 (V)
